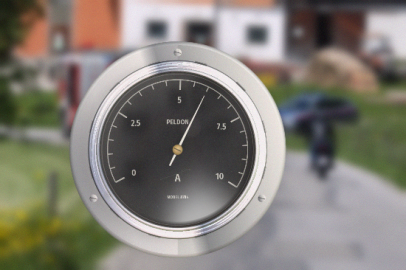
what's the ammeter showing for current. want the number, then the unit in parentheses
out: 6 (A)
